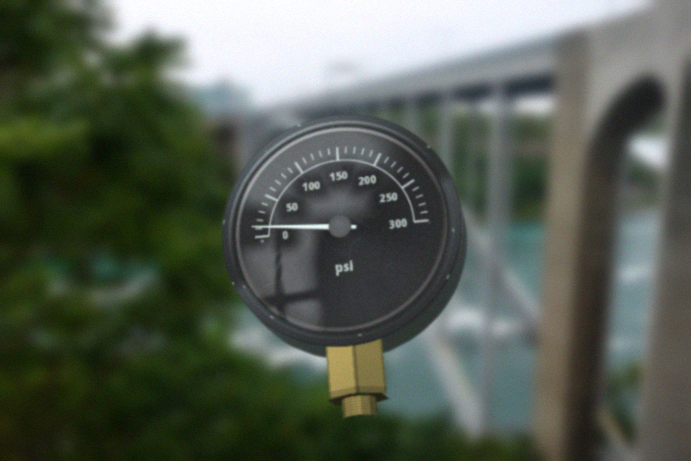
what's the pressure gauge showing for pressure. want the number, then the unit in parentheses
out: 10 (psi)
